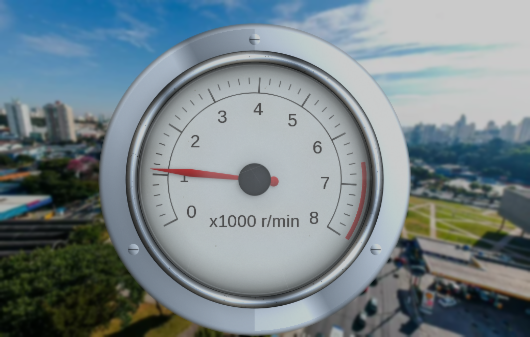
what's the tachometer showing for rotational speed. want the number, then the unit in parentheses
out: 1100 (rpm)
